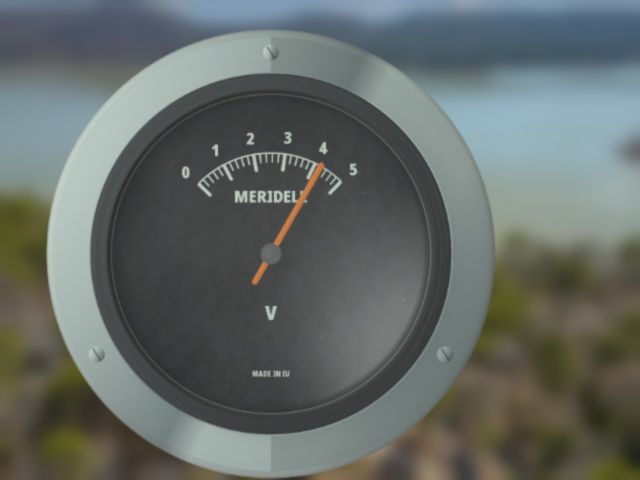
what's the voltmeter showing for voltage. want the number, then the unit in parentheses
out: 4.2 (V)
